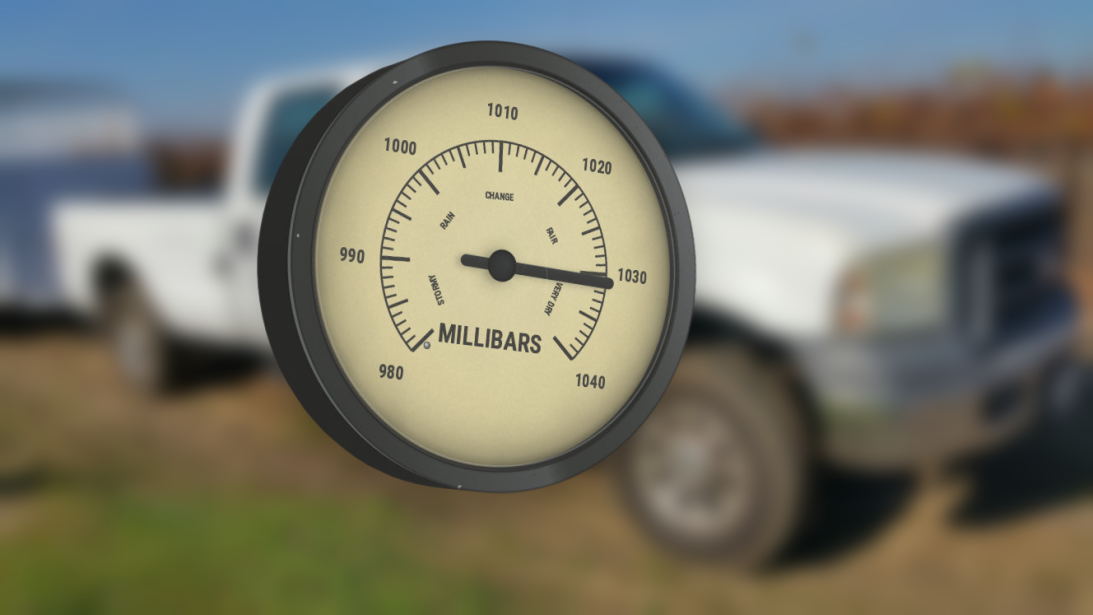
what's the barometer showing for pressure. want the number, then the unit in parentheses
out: 1031 (mbar)
